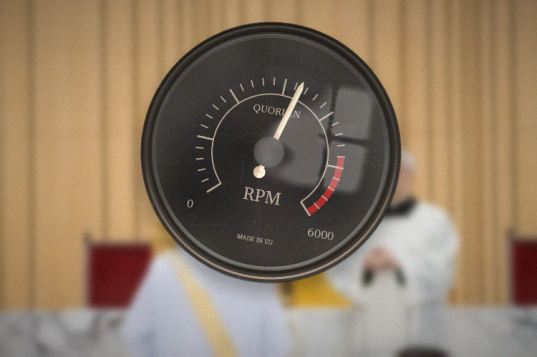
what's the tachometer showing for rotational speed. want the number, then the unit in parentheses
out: 3300 (rpm)
